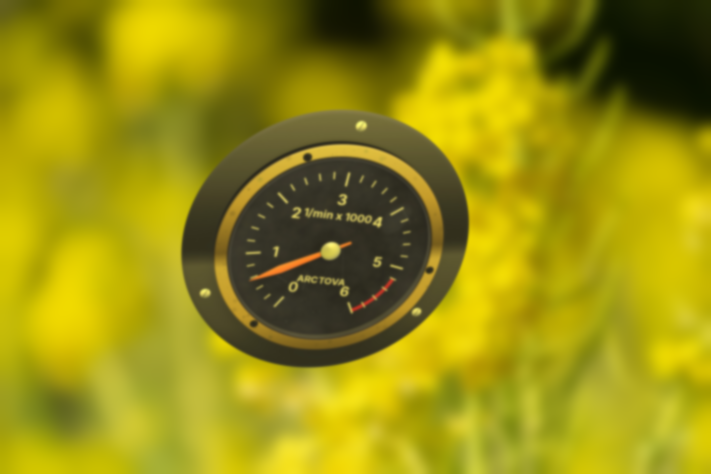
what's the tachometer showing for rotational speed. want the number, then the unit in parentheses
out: 600 (rpm)
